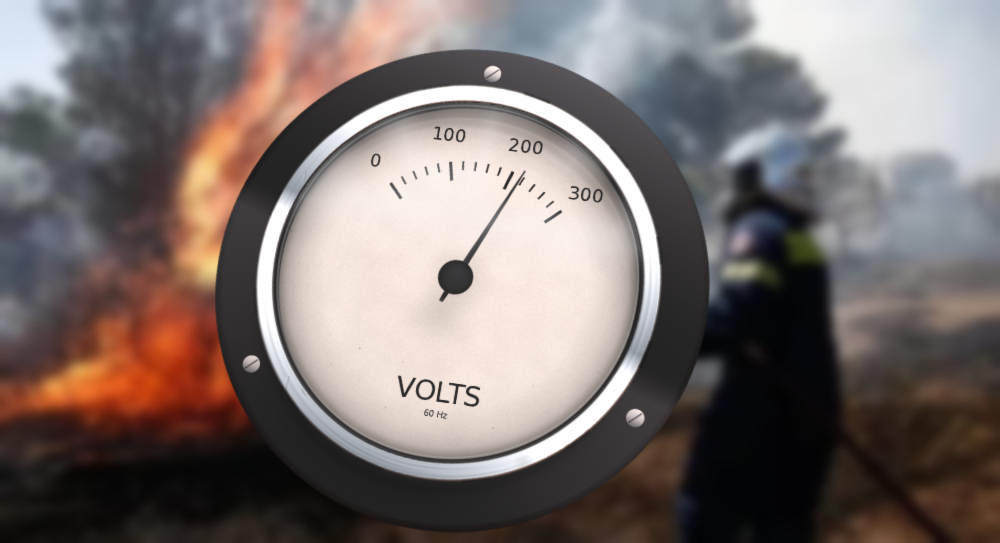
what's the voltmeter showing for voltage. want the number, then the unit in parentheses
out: 220 (V)
